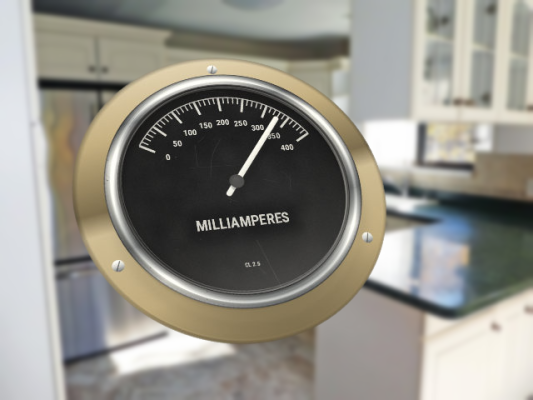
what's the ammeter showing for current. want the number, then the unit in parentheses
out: 330 (mA)
